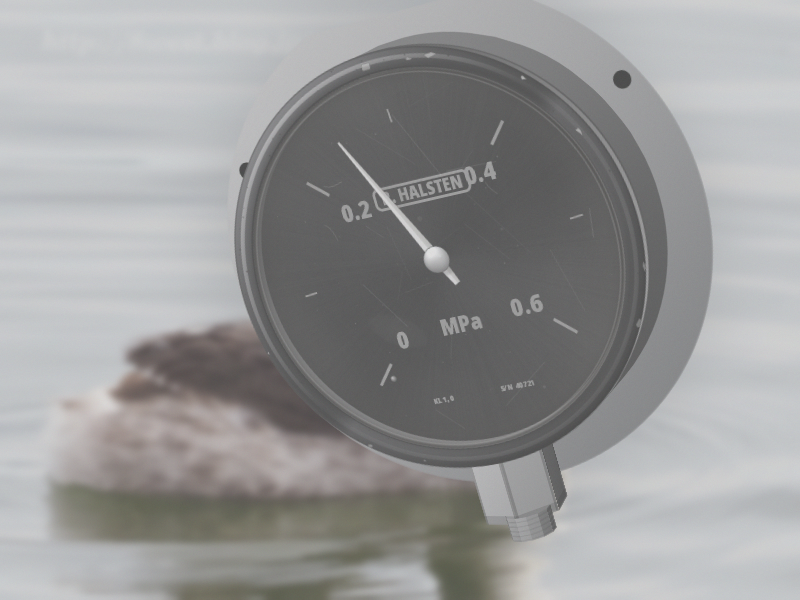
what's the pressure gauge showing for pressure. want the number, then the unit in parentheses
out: 0.25 (MPa)
